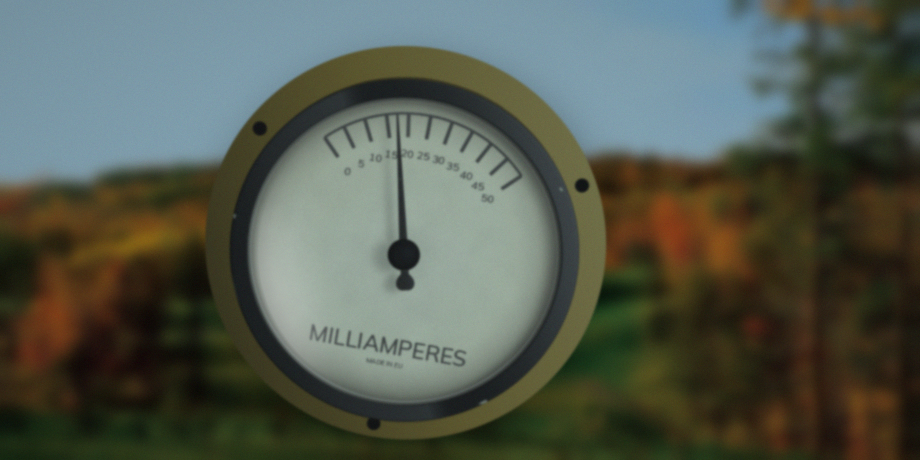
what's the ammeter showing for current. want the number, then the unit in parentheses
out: 17.5 (mA)
